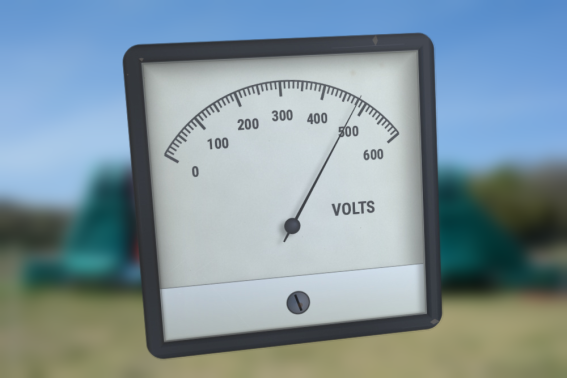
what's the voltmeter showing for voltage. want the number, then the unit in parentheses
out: 480 (V)
